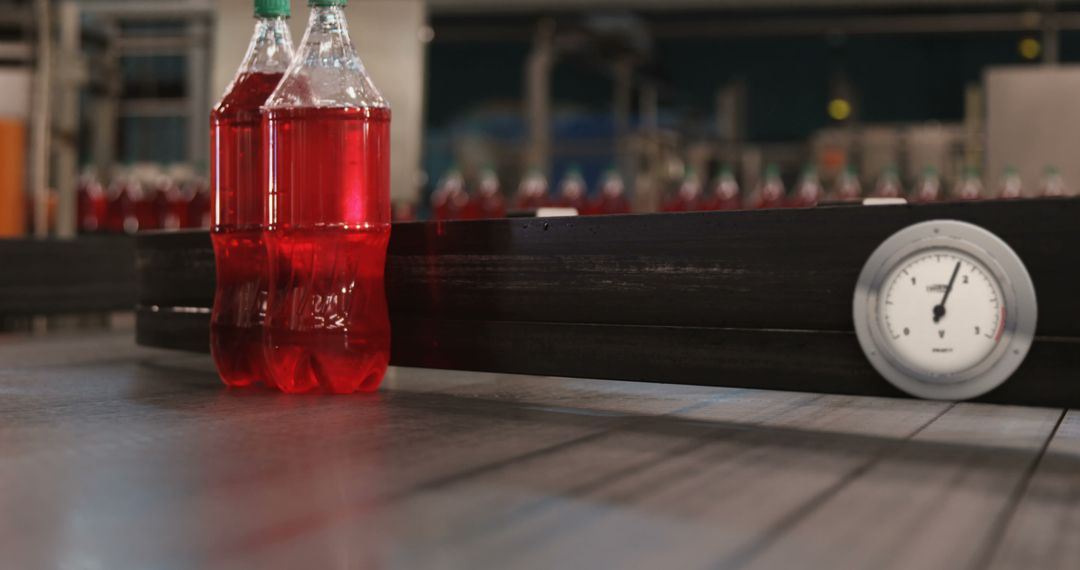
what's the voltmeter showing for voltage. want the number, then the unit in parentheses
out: 1.8 (V)
